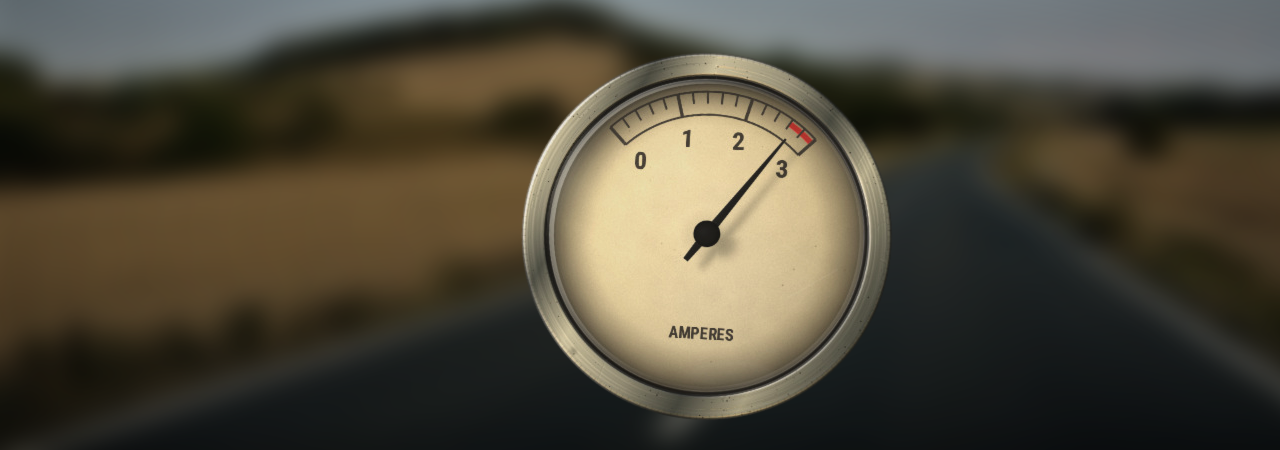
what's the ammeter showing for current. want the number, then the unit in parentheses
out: 2.7 (A)
